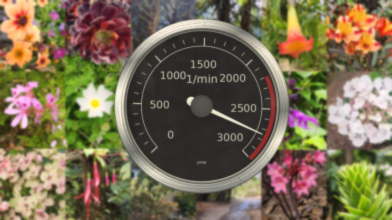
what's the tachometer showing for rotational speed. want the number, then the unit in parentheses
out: 2750 (rpm)
